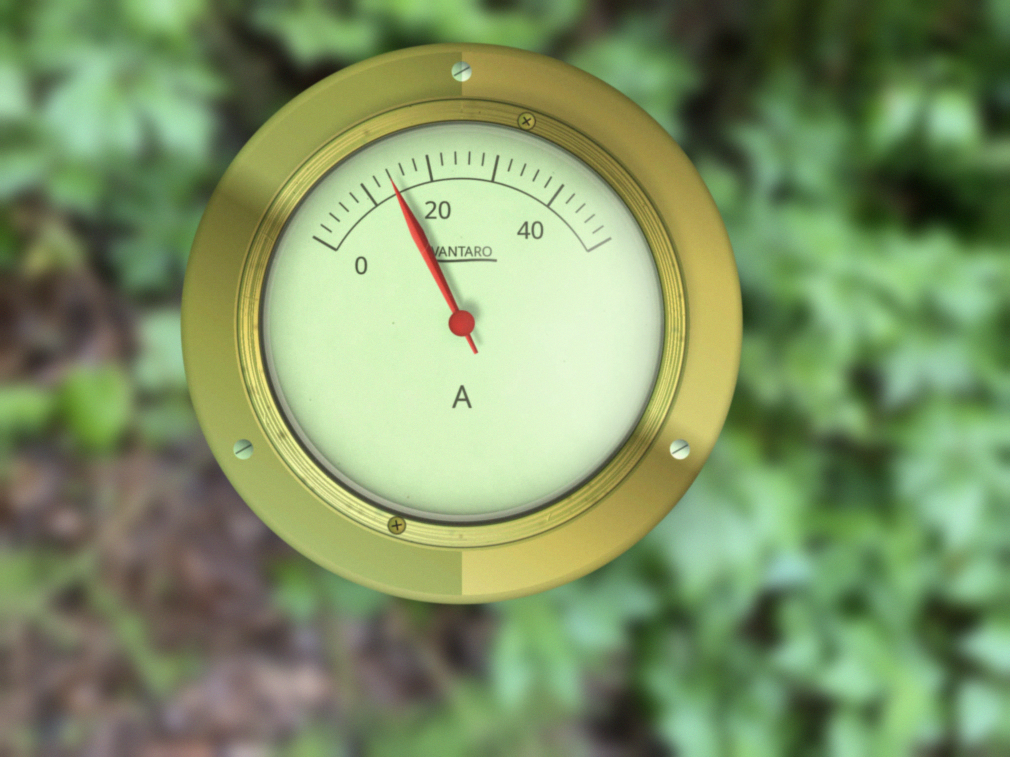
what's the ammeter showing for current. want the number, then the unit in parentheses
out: 14 (A)
